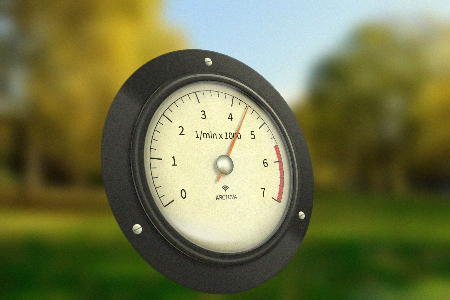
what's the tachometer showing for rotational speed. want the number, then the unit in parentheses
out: 4400 (rpm)
